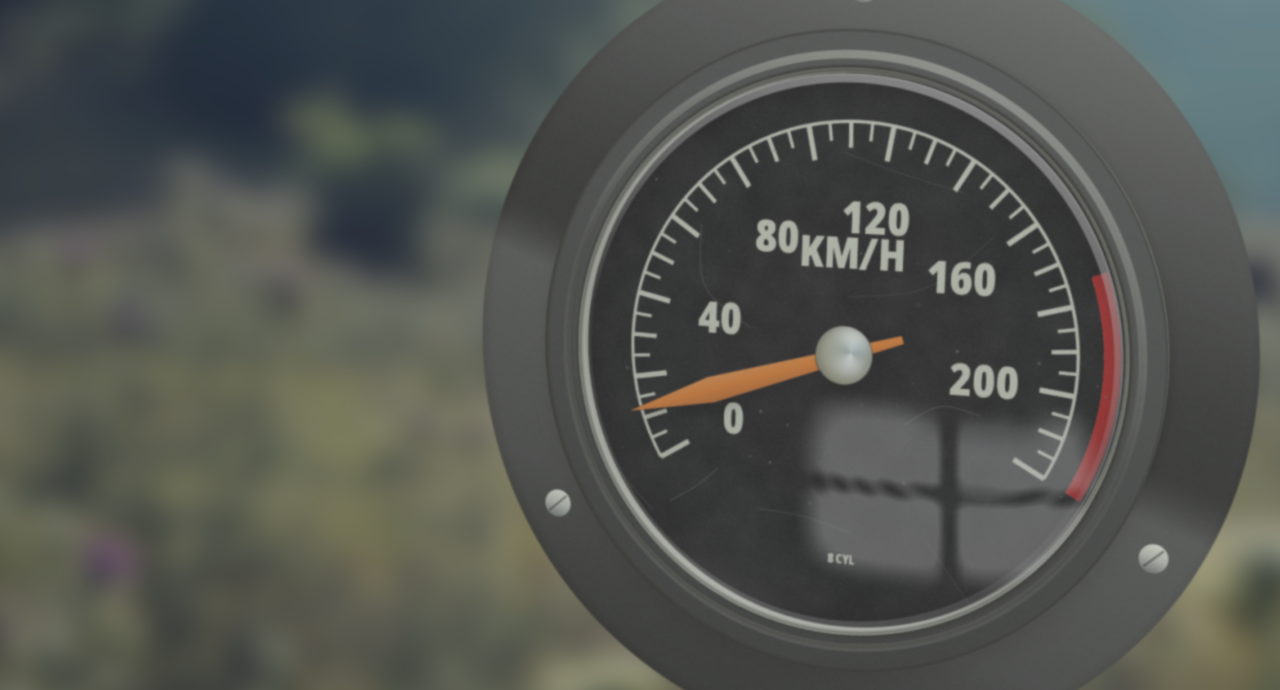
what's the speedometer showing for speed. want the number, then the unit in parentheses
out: 12.5 (km/h)
